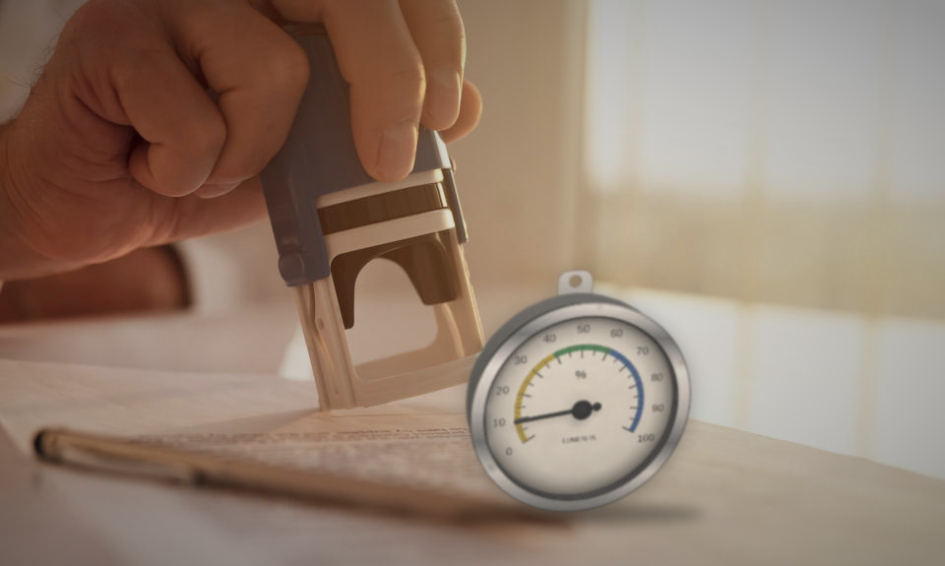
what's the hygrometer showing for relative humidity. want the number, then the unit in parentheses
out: 10 (%)
